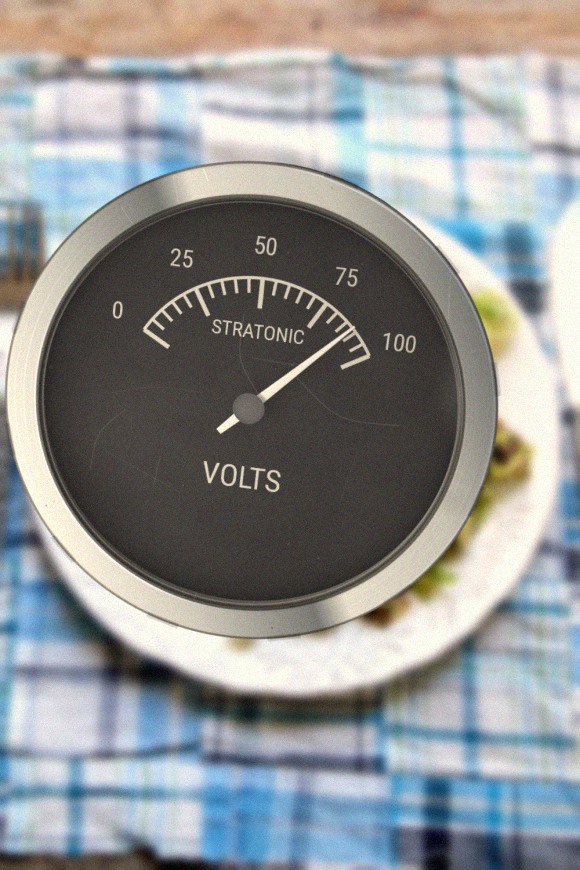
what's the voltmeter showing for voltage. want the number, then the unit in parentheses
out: 87.5 (V)
